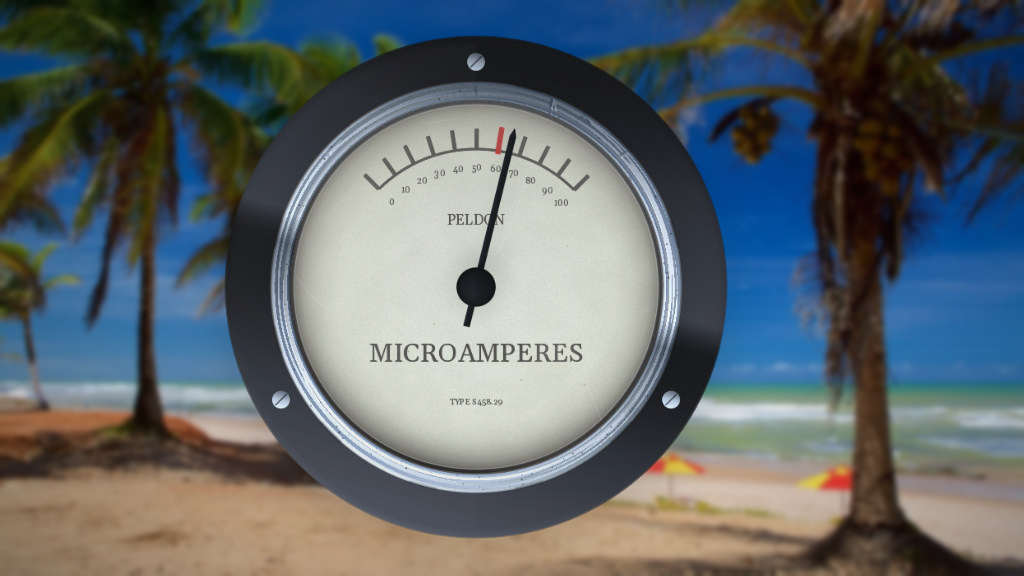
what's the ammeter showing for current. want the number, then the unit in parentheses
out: 65 (µA)
